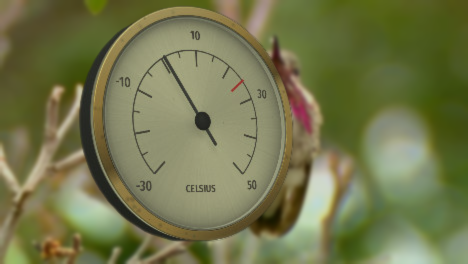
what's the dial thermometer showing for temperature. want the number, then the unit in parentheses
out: 0 (°C)
